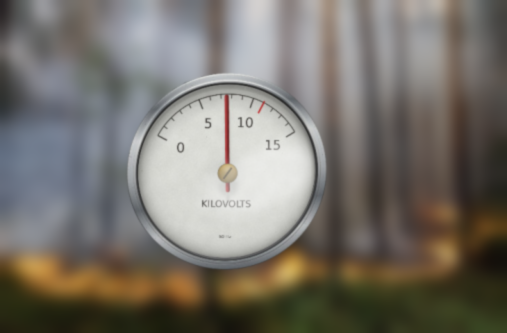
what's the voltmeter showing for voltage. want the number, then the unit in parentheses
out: 7.5 (kV)
